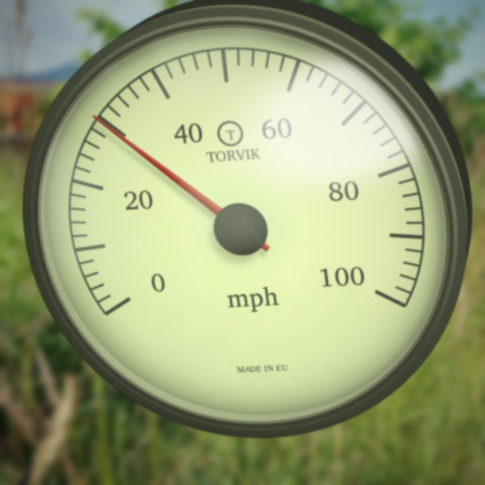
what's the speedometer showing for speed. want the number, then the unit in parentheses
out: 30 (mph)
